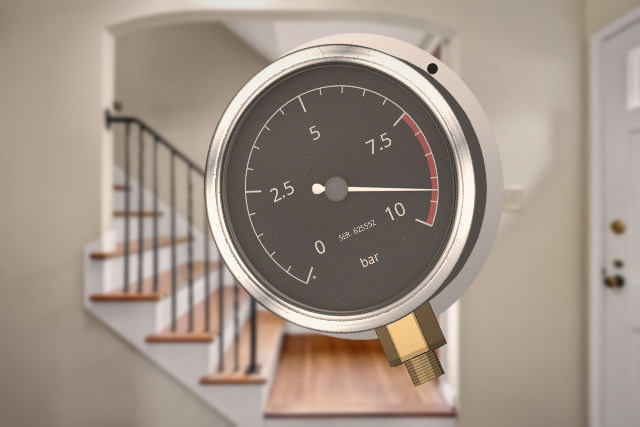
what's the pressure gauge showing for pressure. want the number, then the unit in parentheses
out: 9.25 (bar)
